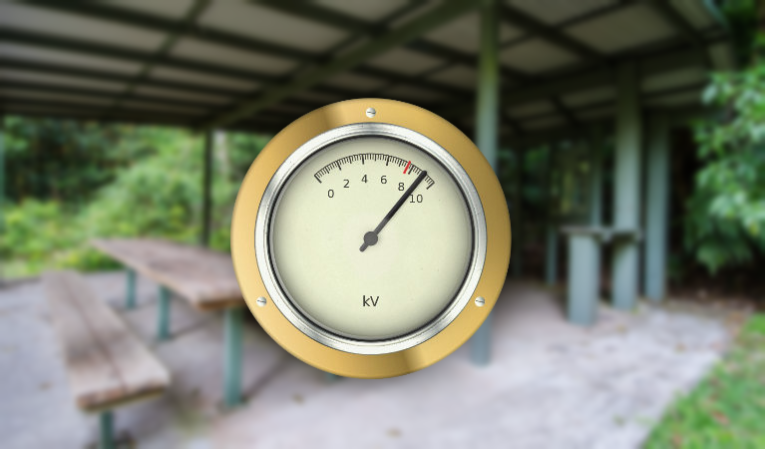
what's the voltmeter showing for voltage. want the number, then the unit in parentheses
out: 9 (kV)
